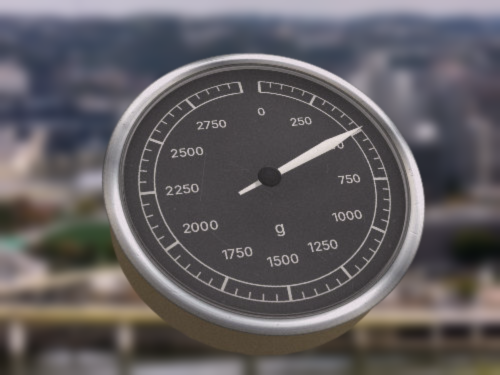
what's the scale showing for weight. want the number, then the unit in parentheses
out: 500 (g)
